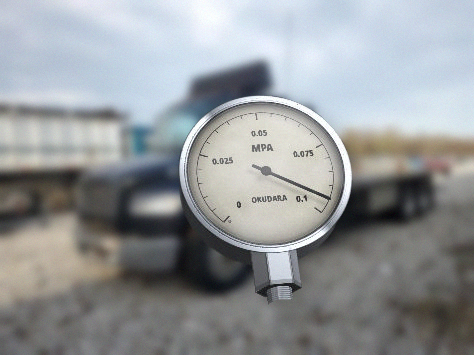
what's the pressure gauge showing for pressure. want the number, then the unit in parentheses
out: 0.095 (MPa)
